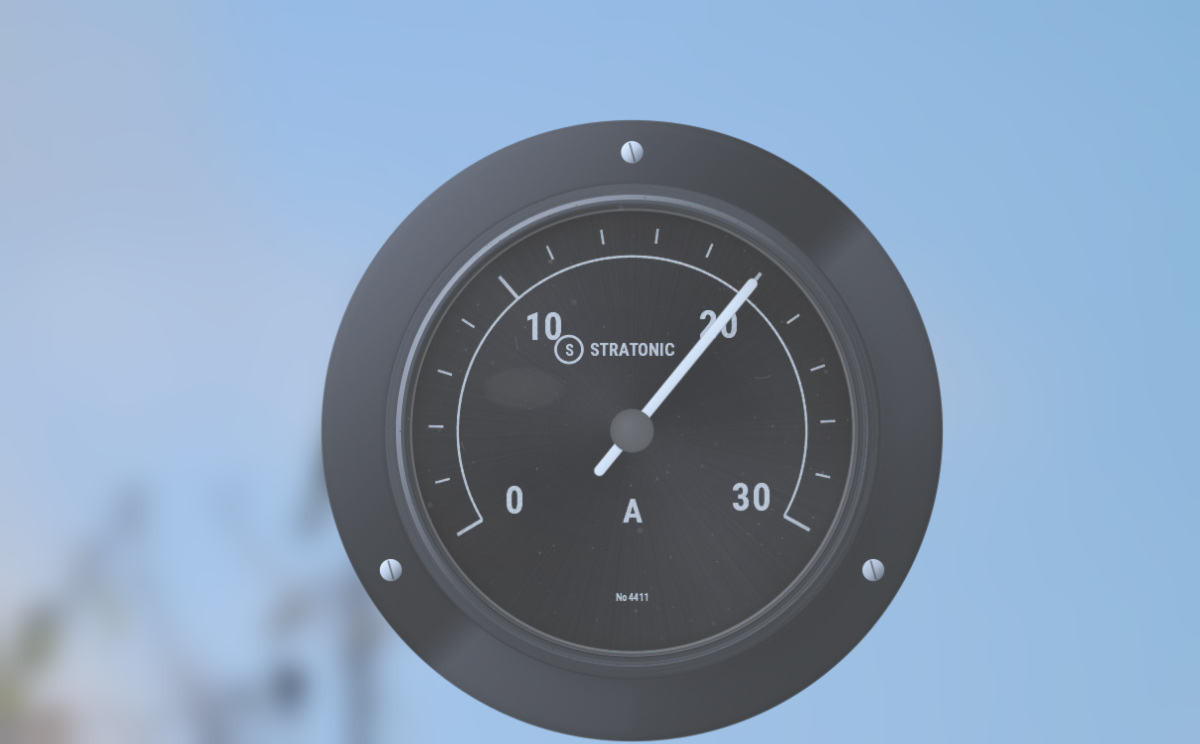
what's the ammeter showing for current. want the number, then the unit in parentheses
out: 20 (A)
